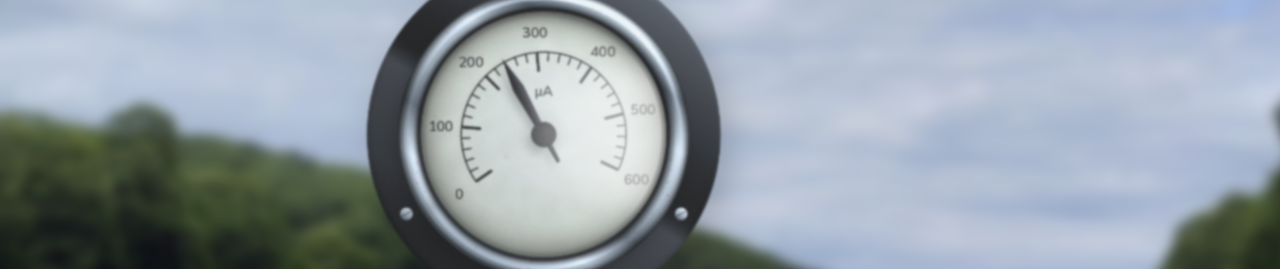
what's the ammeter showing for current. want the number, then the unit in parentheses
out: 240 (µA)
